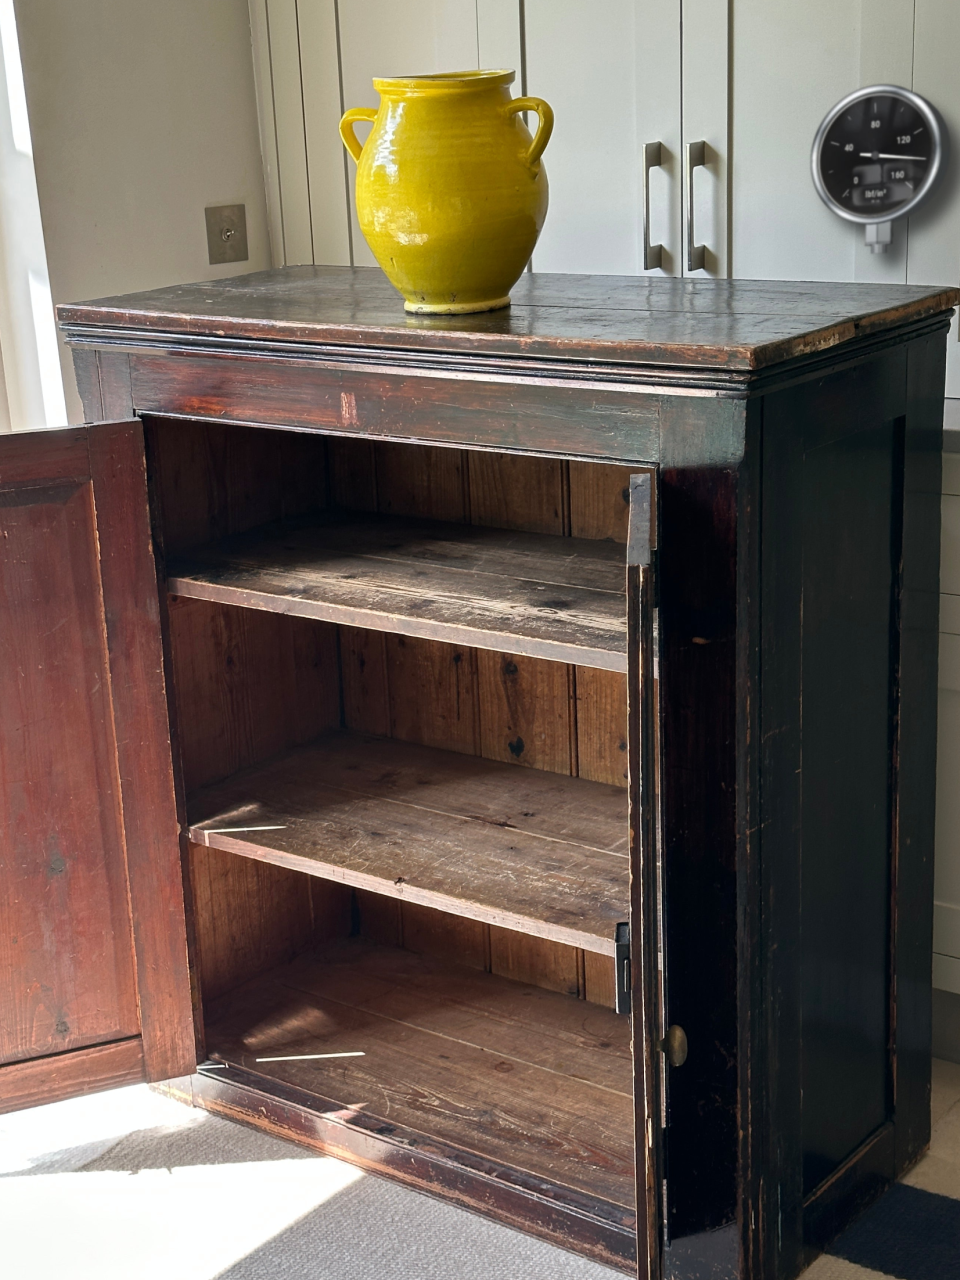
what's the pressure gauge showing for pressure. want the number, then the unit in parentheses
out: 140 (psi)
